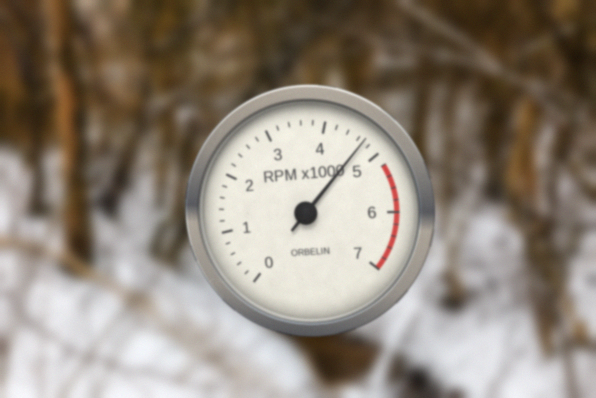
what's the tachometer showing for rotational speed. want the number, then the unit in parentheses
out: 4700 (rpm)
